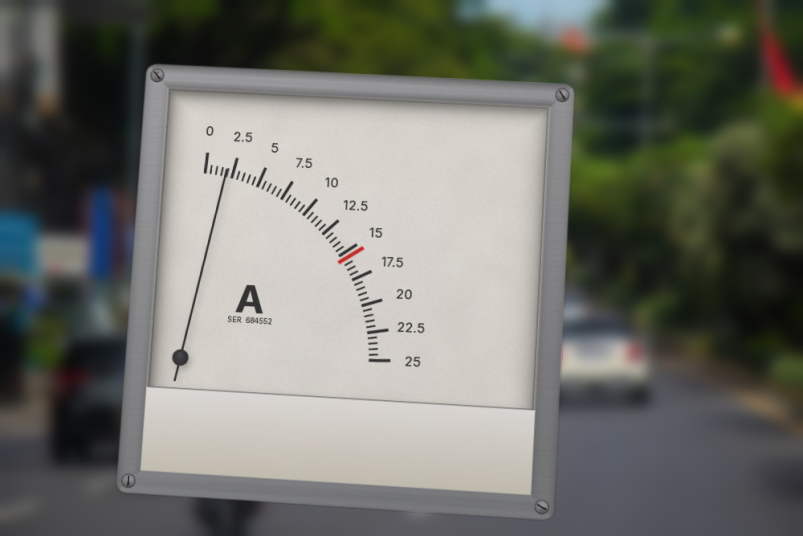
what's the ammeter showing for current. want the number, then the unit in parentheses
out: 2 (A)
